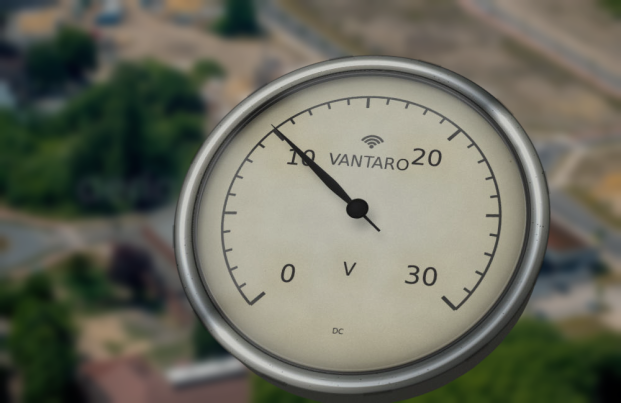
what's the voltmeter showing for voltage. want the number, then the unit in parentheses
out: 10 (V)
